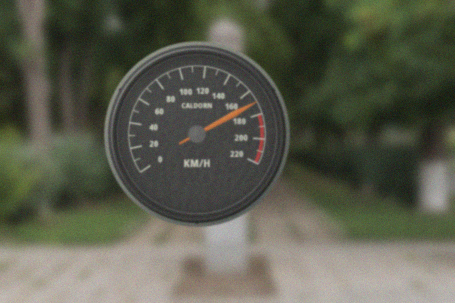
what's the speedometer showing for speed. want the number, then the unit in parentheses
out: 170 (km/h)
